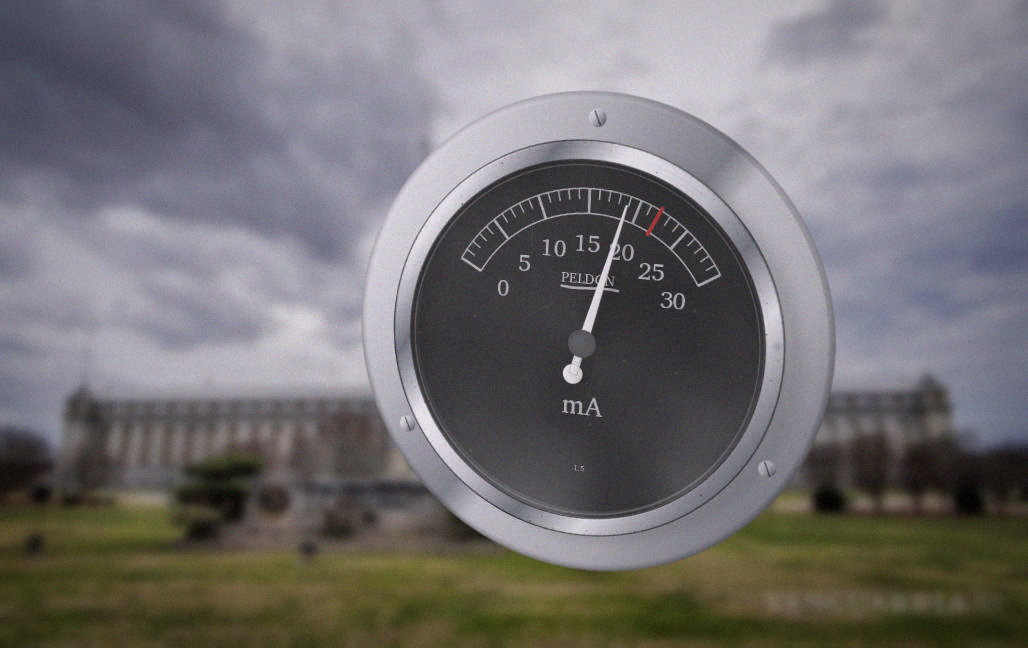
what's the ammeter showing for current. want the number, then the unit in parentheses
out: 19 (mA)
